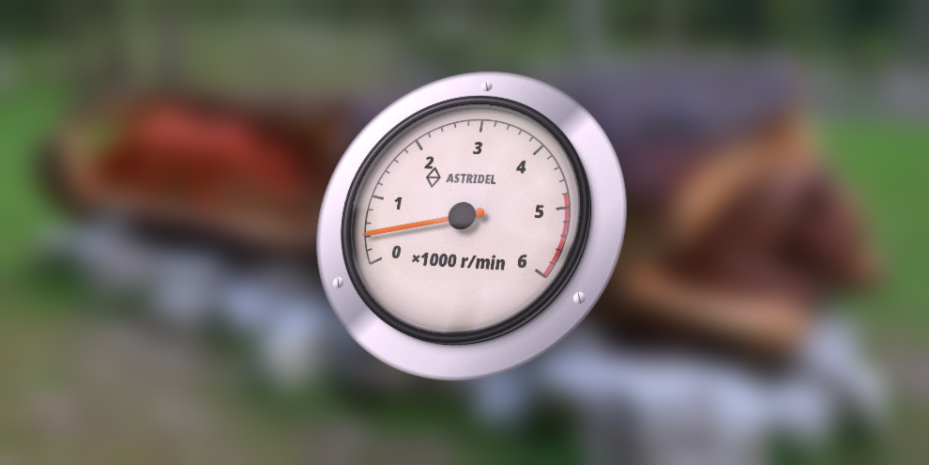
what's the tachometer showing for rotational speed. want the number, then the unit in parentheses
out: 400 (rpm)
